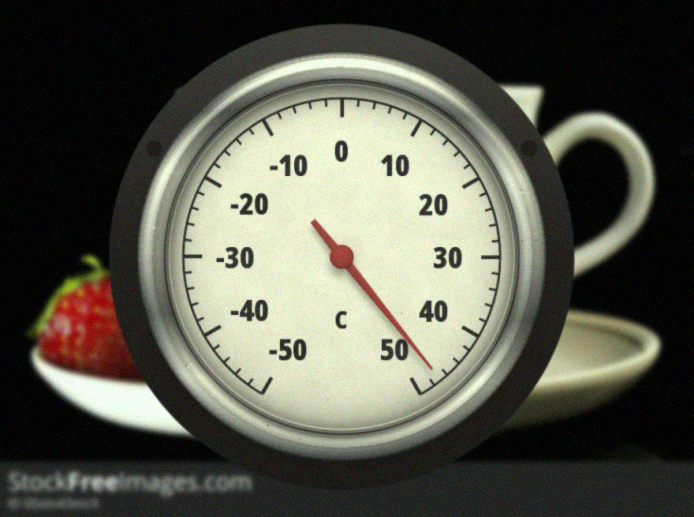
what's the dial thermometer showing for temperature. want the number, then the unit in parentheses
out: 47 (°C)
